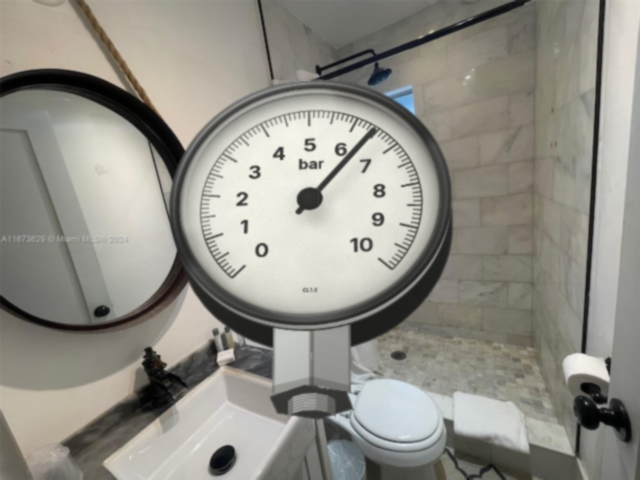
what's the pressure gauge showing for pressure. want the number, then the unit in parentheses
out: 6.5 (bar)
